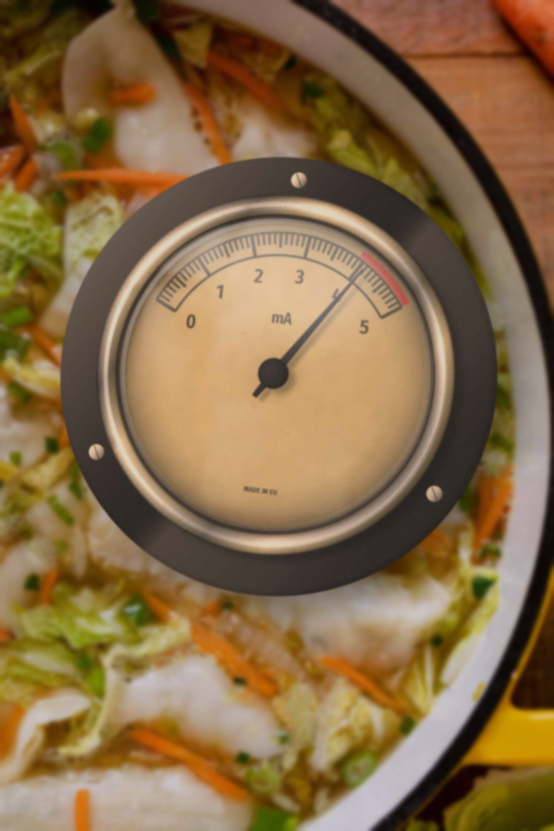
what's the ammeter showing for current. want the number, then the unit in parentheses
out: 4.1 (mA)
